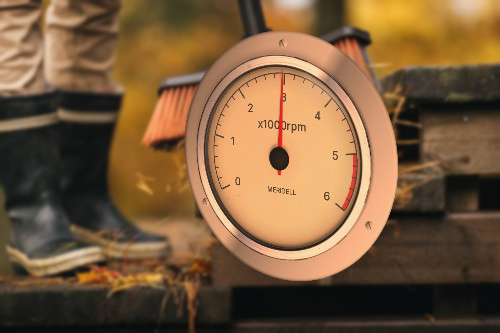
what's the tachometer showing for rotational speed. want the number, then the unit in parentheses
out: 3000 (rpm)
